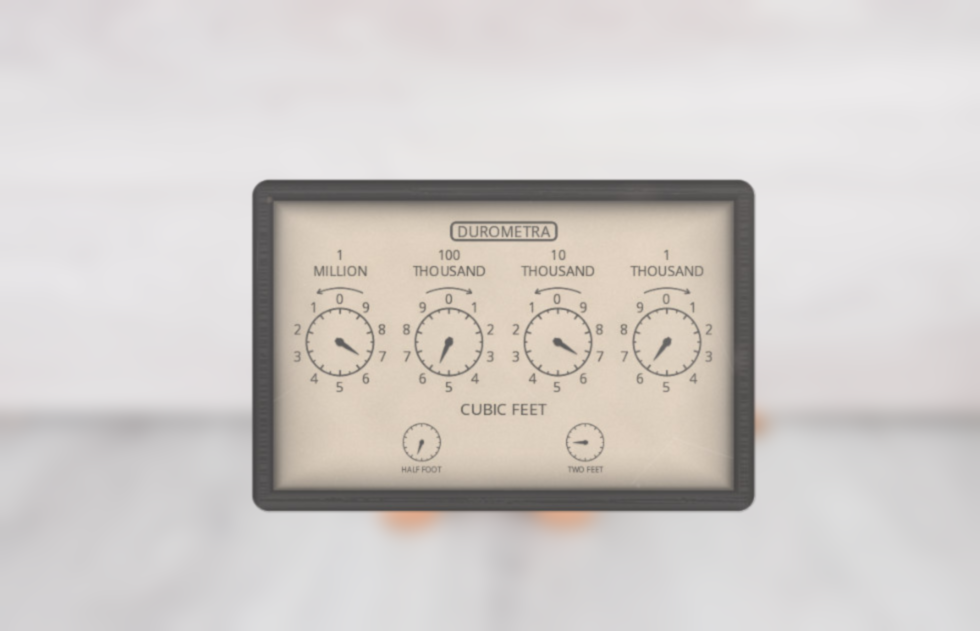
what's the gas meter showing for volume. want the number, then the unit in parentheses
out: 656600 (ft³)
